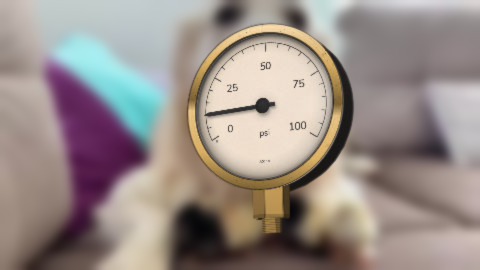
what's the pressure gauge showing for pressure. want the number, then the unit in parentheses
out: 10 (psi)
